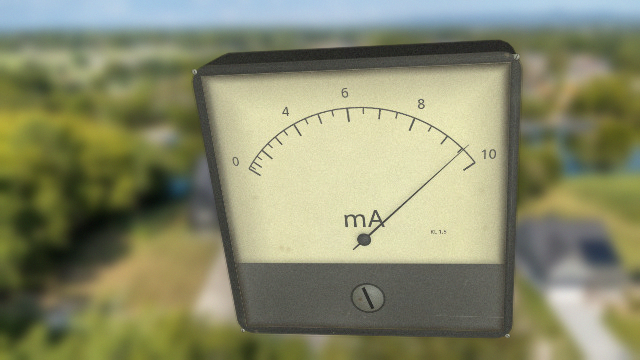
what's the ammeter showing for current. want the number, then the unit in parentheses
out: 9.5 (mA)
